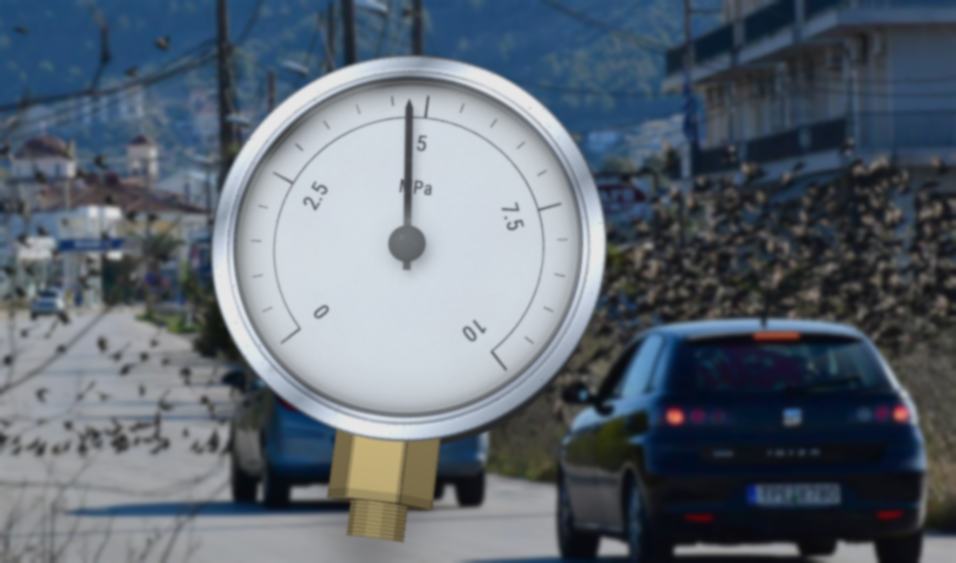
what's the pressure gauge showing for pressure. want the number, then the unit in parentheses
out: 4.75 (MPa)
